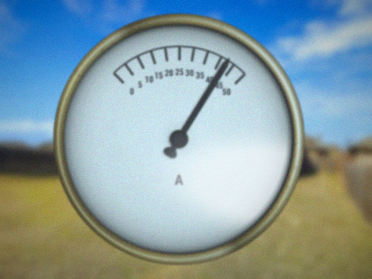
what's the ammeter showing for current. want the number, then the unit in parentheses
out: 42.5 (A)
